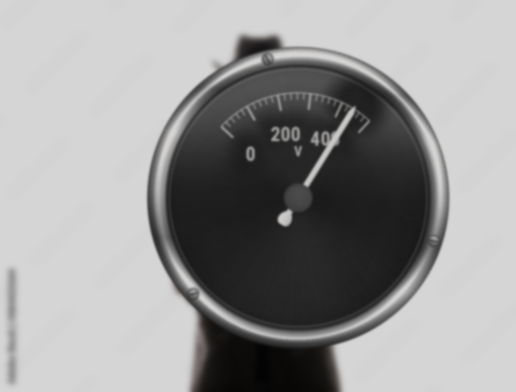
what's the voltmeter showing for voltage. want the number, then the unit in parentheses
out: 440 (V)
